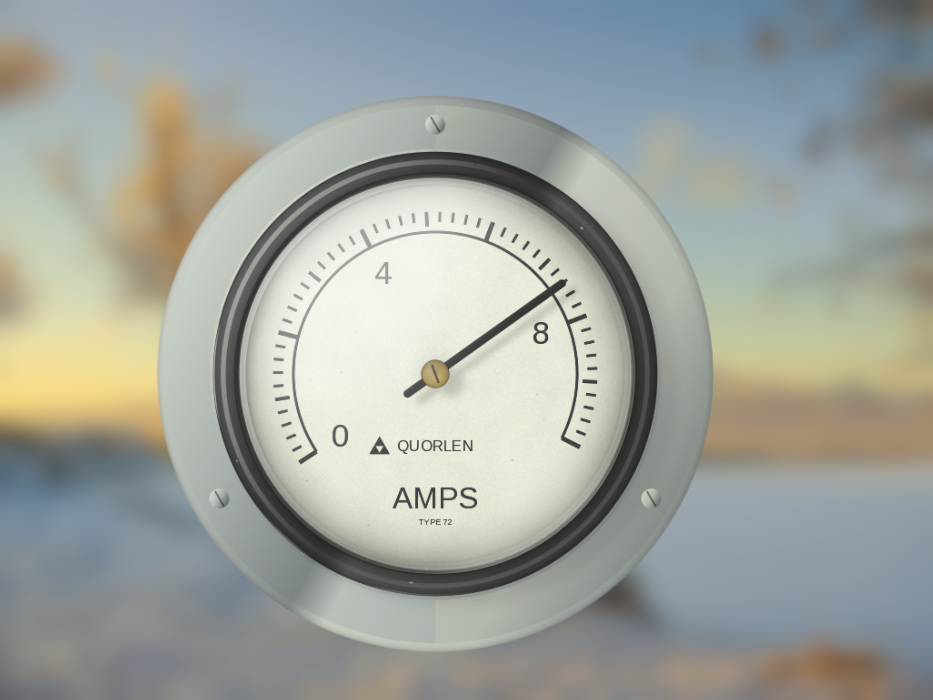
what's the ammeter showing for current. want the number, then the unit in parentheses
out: 7.4 (A)
